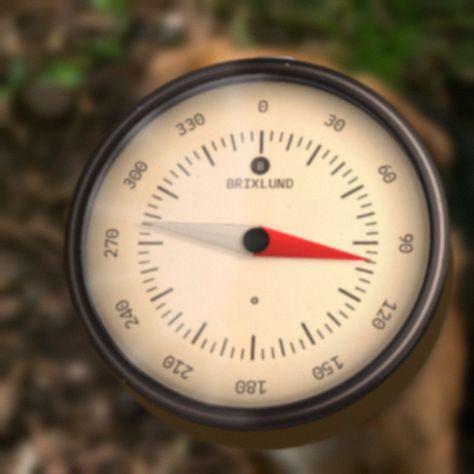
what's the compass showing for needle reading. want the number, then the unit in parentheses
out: 100 (°)
